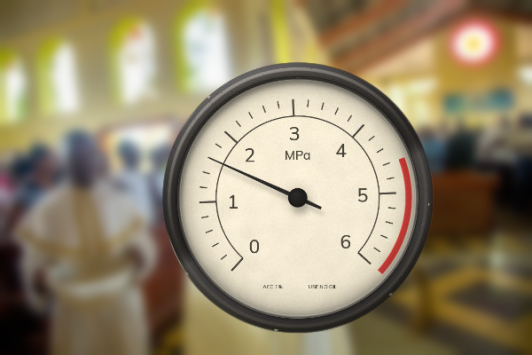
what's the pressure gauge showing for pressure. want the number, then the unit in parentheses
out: 1.6 (MPa)
